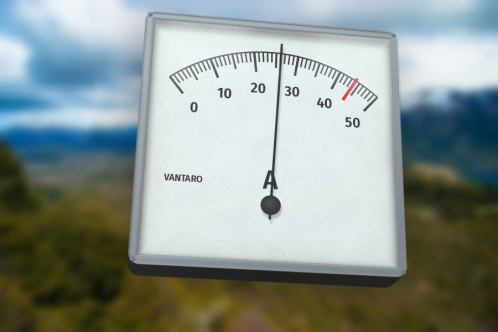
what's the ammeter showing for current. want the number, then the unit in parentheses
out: 26 (A)
